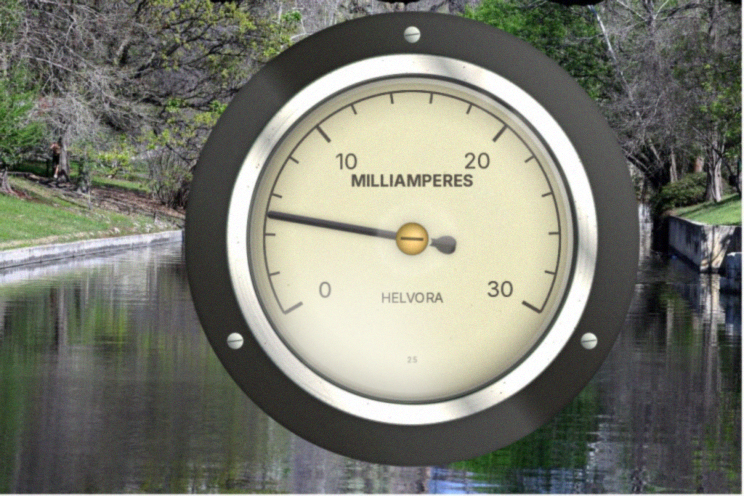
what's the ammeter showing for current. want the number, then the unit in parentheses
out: 5 (mA)
